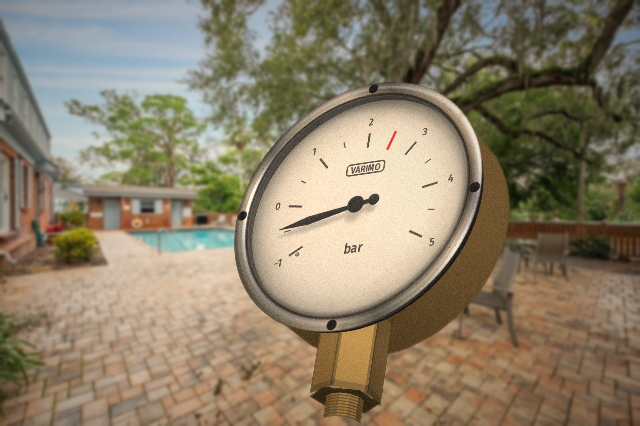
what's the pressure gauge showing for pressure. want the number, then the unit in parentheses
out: -0.5 (bar)
